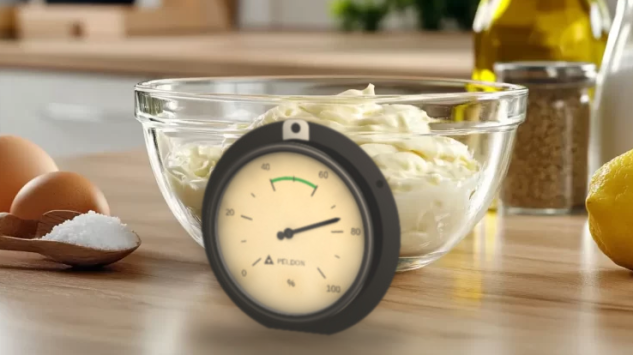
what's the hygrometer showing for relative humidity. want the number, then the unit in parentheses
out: 75 (%)
